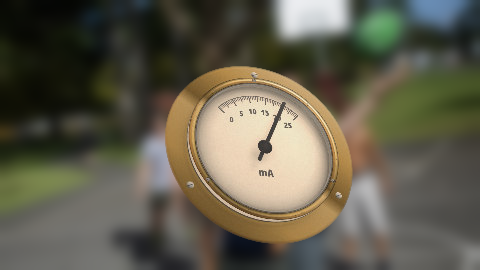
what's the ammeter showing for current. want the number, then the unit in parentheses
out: 20 (mA)
